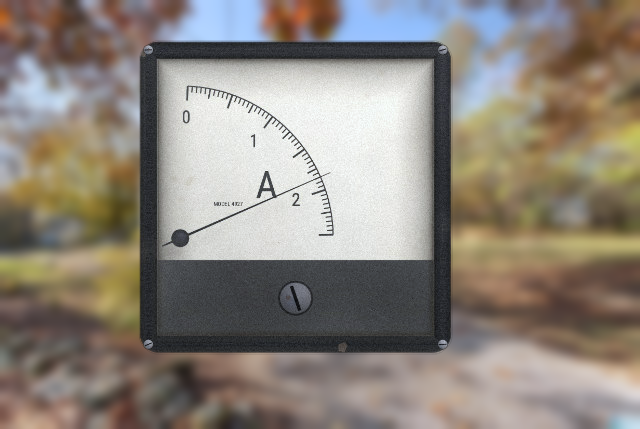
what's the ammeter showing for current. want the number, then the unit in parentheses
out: 1.85 (A)
